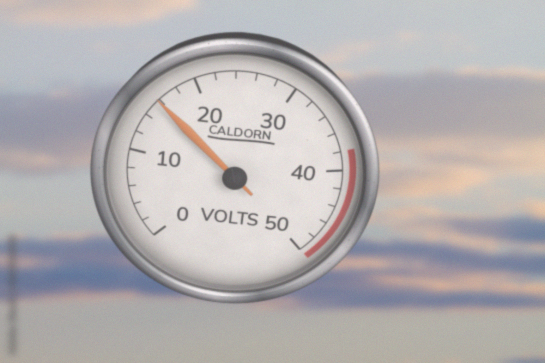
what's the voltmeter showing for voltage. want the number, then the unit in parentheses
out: 16 (V)
